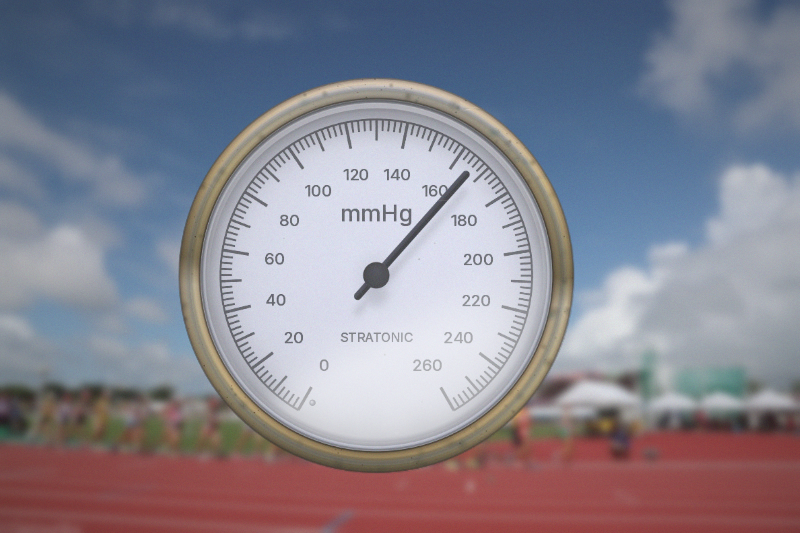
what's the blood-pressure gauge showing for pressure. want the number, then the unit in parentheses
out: 166 (mmHg)
